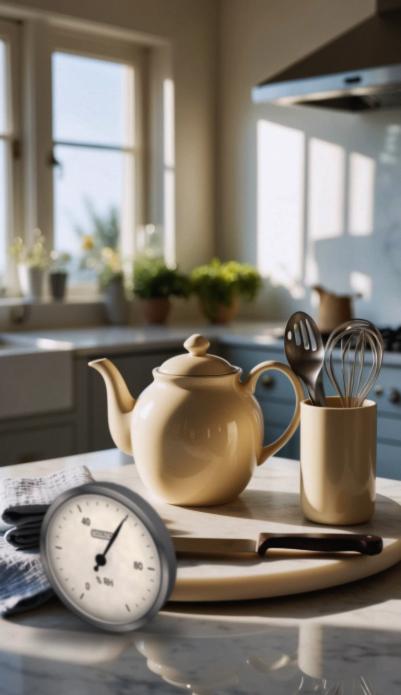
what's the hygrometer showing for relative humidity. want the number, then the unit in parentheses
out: 60 (%)
